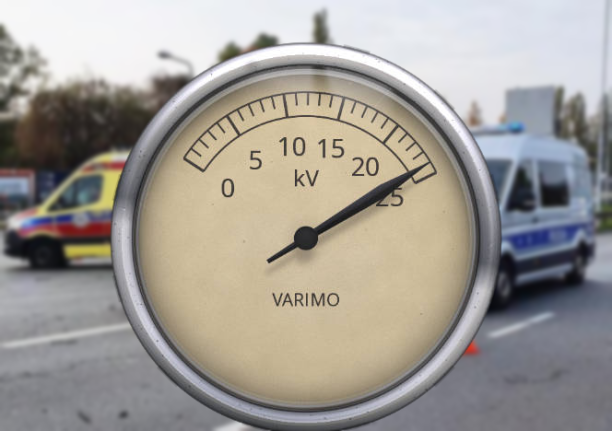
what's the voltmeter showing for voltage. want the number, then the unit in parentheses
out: 24 (kV)
